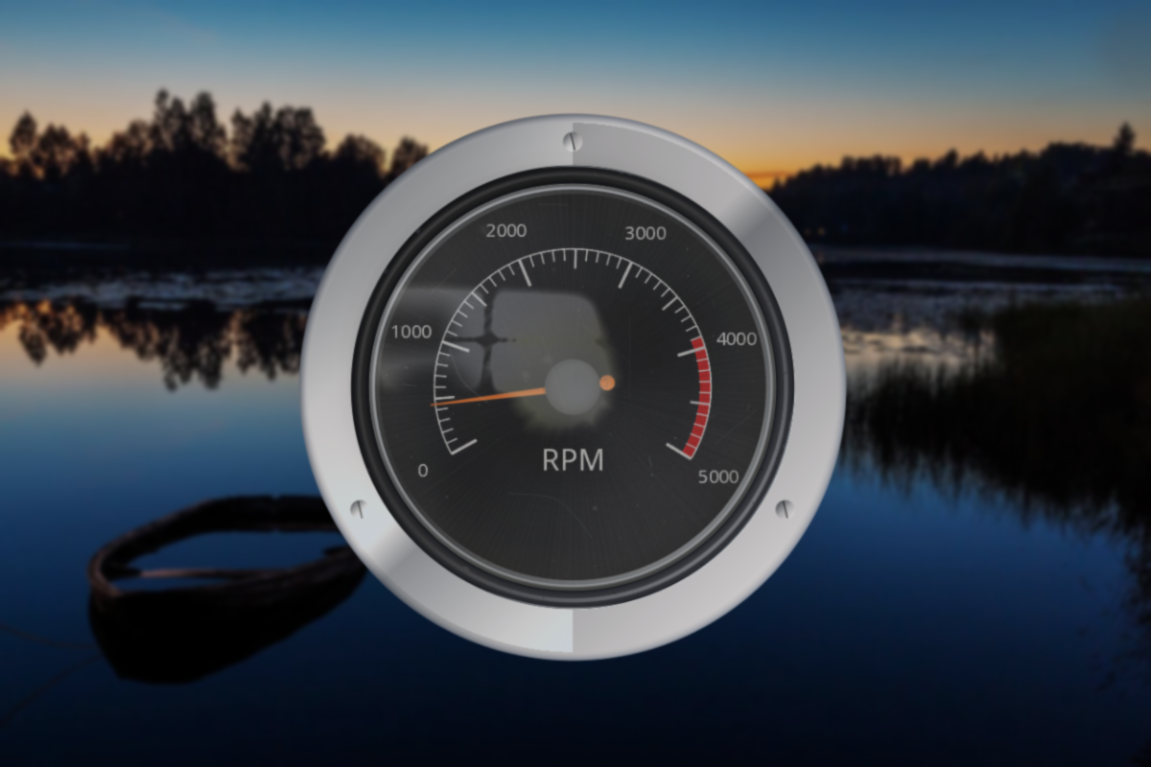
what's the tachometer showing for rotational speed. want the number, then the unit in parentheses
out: 450 (rpm)
